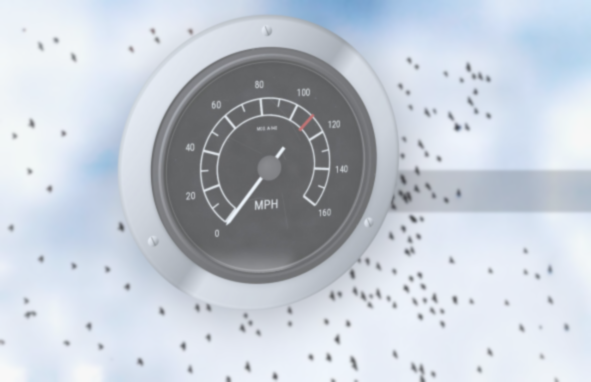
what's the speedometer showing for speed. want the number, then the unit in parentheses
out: 0 (mph)
